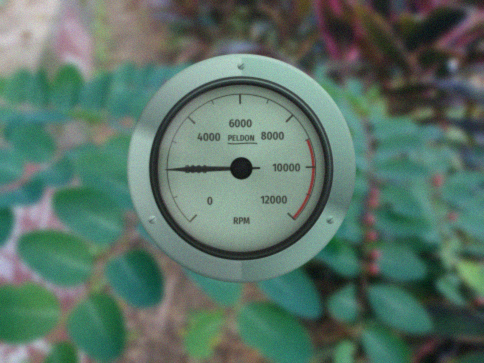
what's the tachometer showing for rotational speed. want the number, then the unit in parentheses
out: 2000 (rpm)
